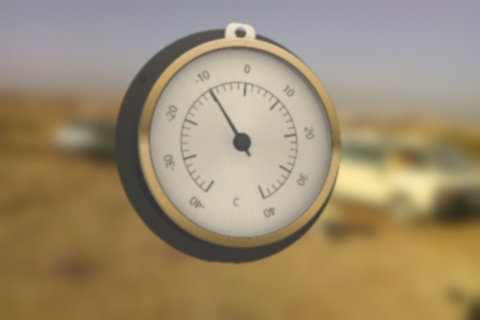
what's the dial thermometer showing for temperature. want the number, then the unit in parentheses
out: -10 (°C)
